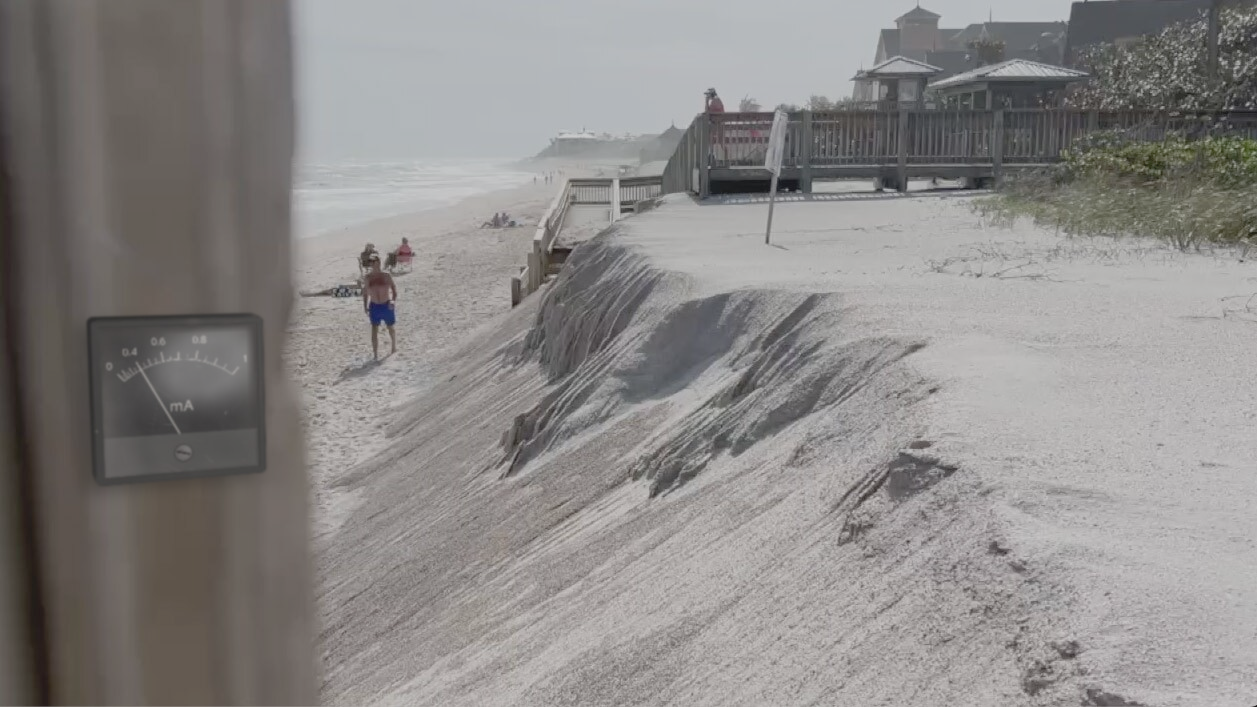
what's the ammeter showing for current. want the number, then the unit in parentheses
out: 0.4 (mA)
